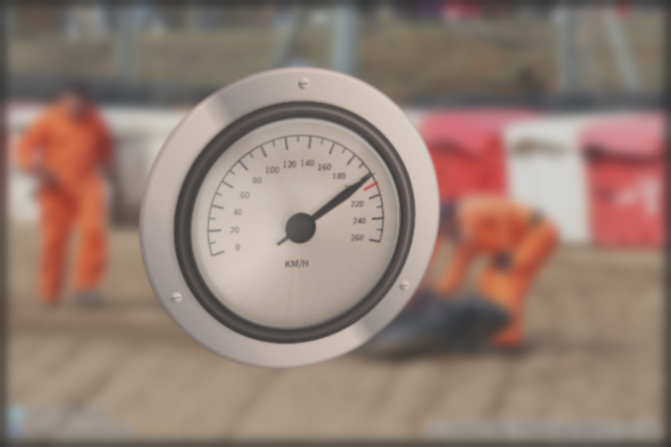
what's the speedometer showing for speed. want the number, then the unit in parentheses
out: 200 (km/h)
